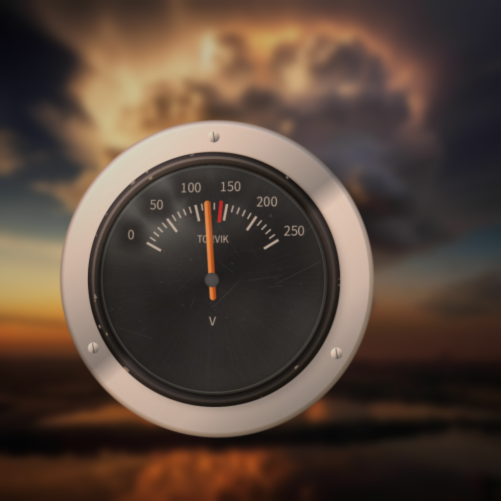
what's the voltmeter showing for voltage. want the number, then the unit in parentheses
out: 120 (V)
